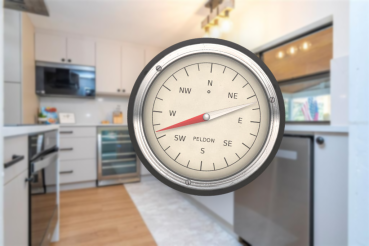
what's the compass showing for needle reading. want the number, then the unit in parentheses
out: 247.5 (°)
